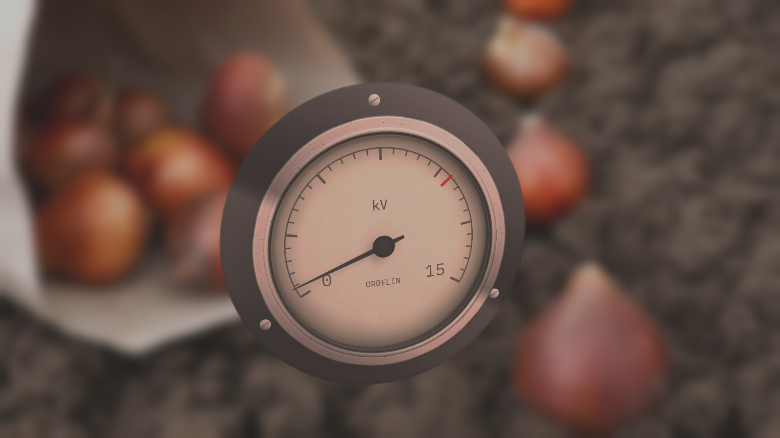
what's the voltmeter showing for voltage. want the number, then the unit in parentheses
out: 0.5 (kV)
